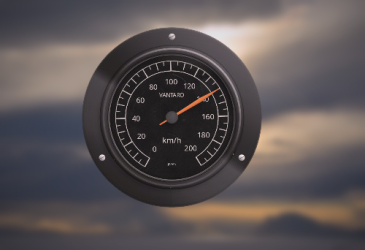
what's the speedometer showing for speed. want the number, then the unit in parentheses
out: 140 (km/h)
